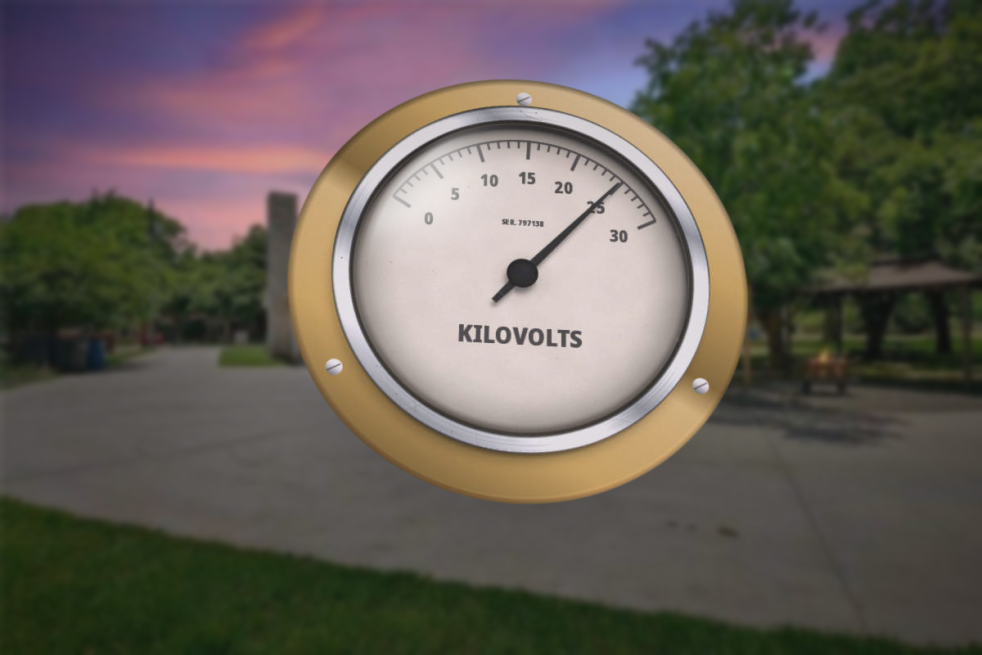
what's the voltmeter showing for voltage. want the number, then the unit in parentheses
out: 25 (kV)
